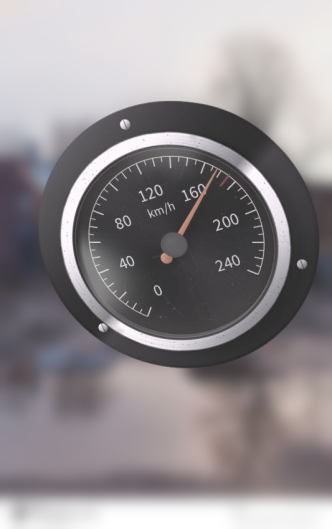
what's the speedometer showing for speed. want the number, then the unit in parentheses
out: 167.5 (km/h)
